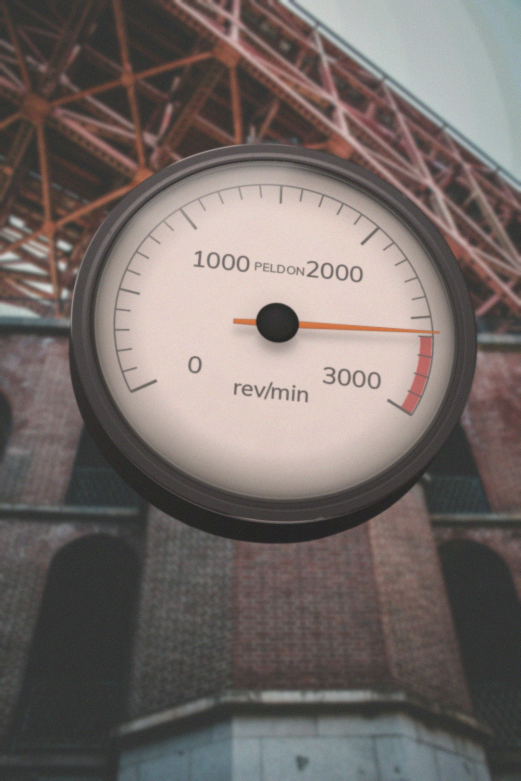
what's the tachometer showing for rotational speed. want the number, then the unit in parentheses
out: 2600 (rpm)
